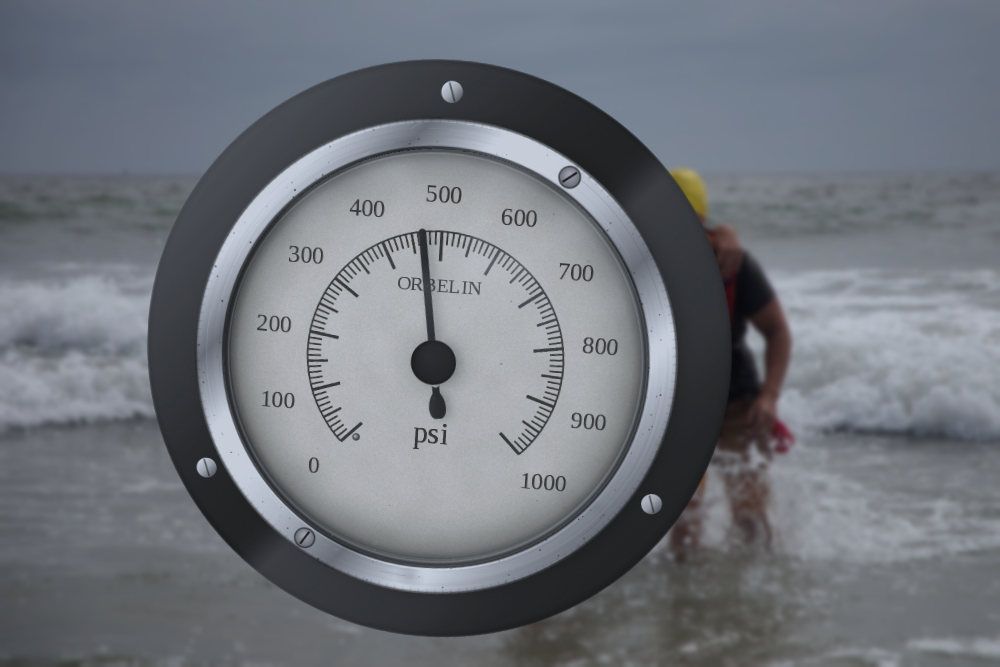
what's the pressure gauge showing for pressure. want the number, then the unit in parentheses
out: 470 (psi)
